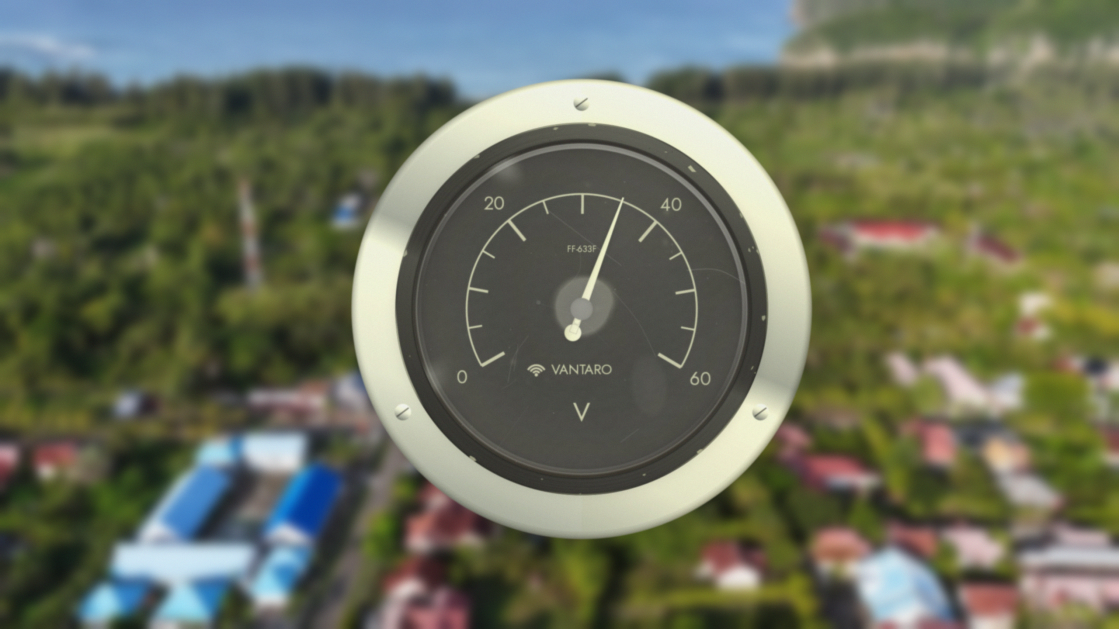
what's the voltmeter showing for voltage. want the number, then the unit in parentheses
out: 35 (V)
